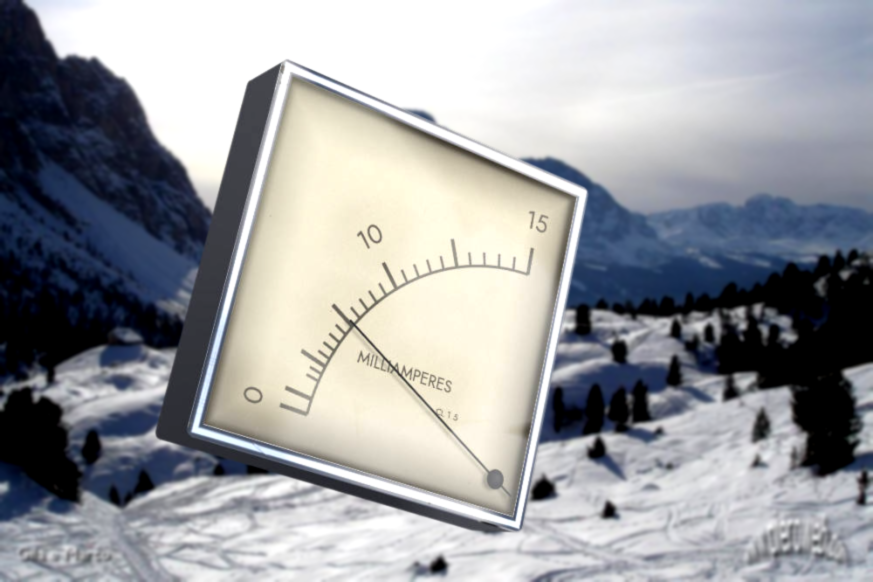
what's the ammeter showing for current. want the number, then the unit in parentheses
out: 7.5 (mA)
